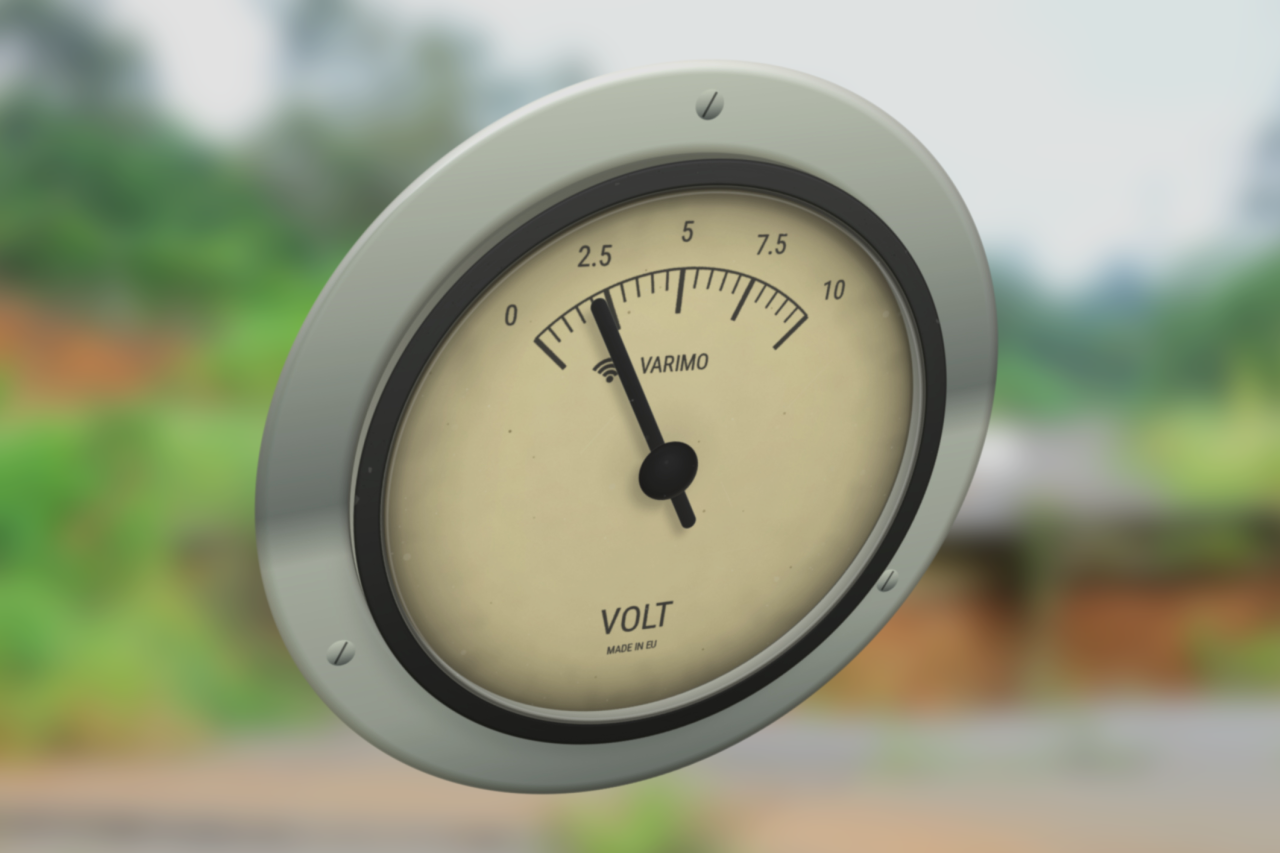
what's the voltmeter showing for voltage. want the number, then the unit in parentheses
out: 2 (V)
